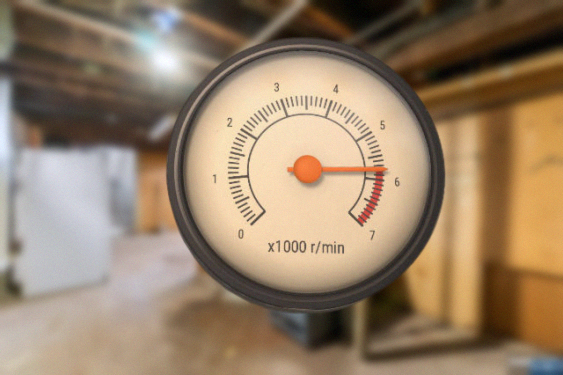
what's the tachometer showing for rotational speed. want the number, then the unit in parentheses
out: 5800 (rpm)
